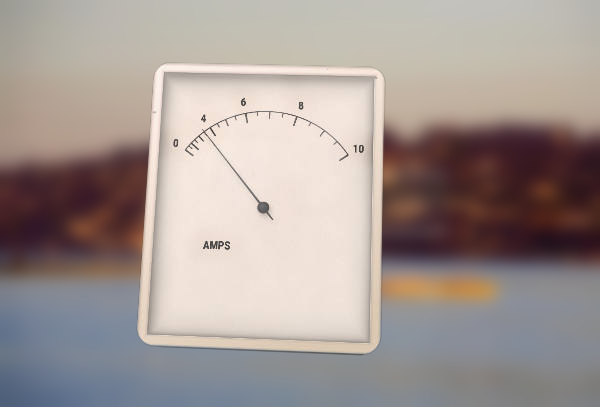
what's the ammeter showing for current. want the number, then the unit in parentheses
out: 3.5 (A)
